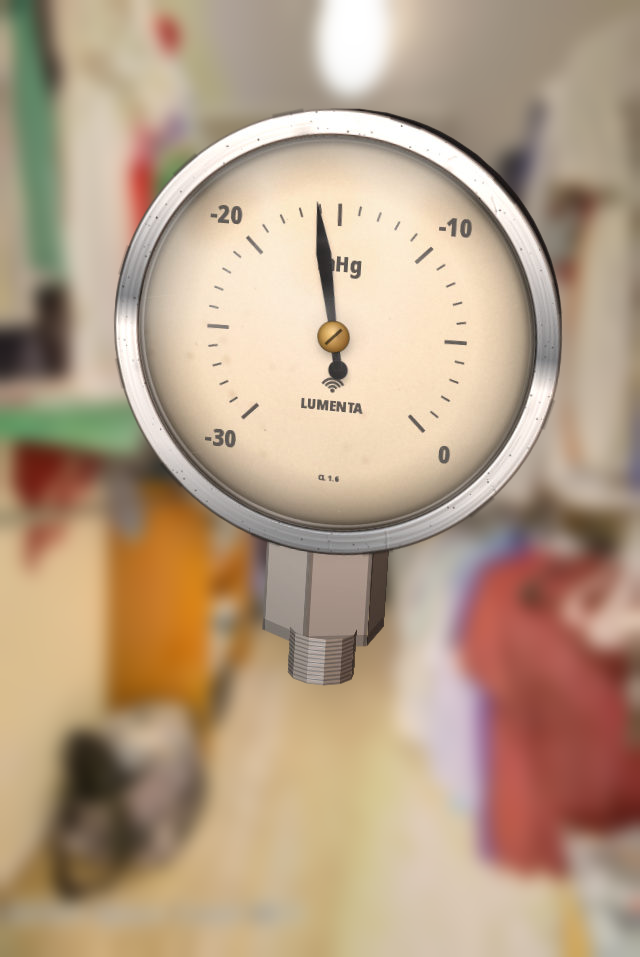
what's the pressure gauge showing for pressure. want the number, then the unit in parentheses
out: -16 (inHg)
